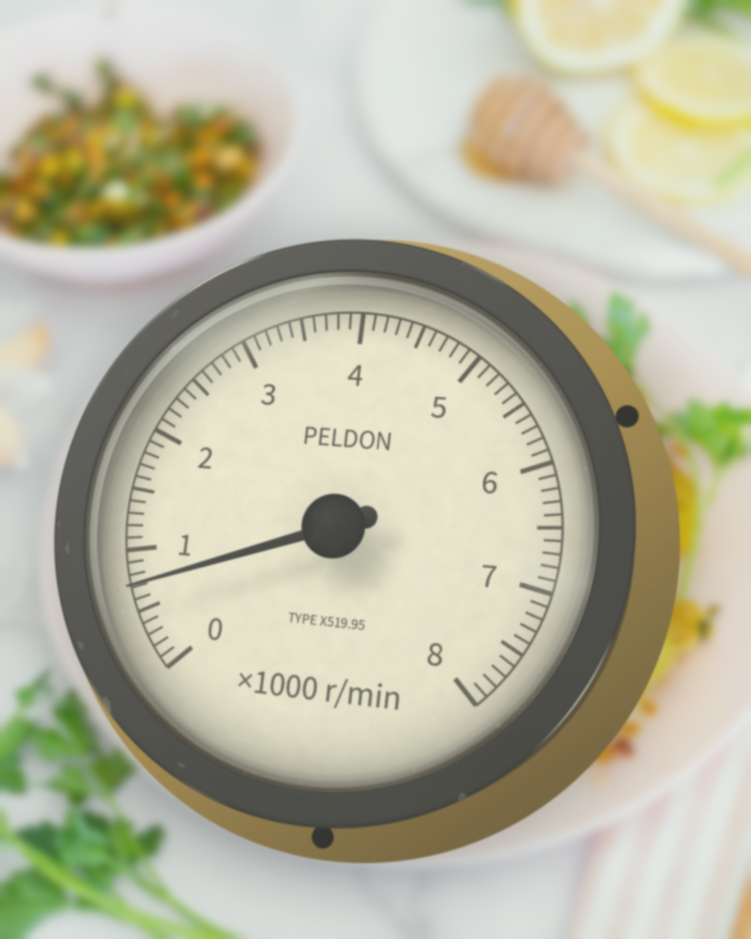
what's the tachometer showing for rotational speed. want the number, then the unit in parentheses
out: 700 (rpm)
